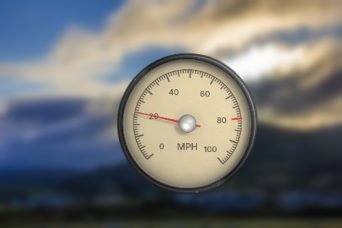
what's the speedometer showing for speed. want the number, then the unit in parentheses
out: 20 (mph)
